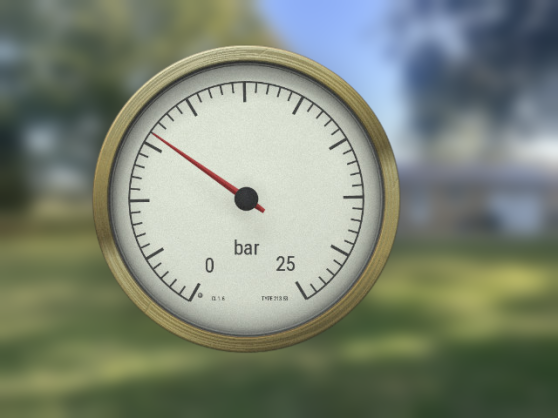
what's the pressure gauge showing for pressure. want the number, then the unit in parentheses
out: 8 (bar)
